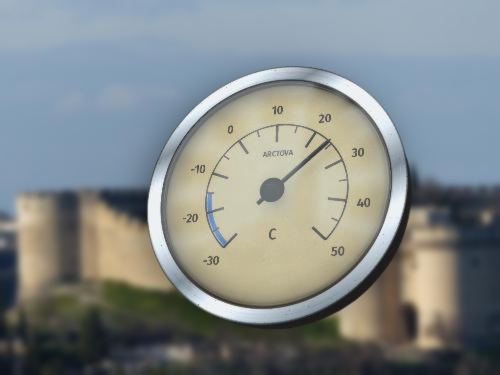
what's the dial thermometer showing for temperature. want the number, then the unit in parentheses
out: 25 (°C)
